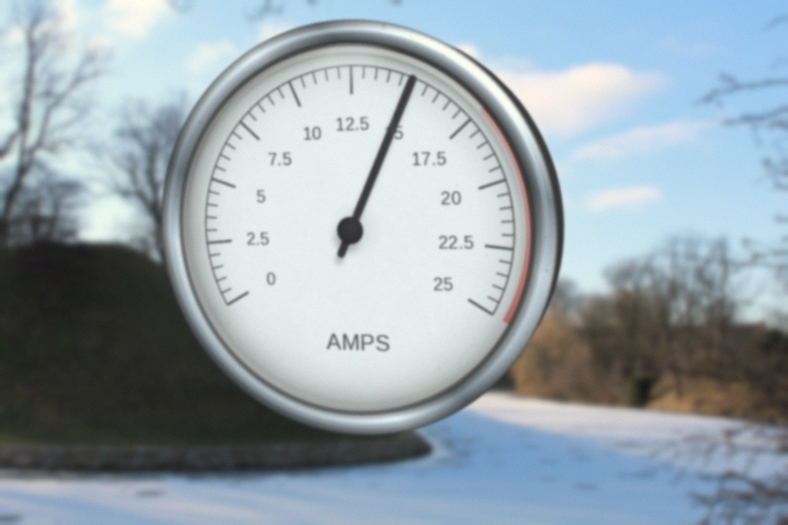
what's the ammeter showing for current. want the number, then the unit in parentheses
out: 15 (A)
